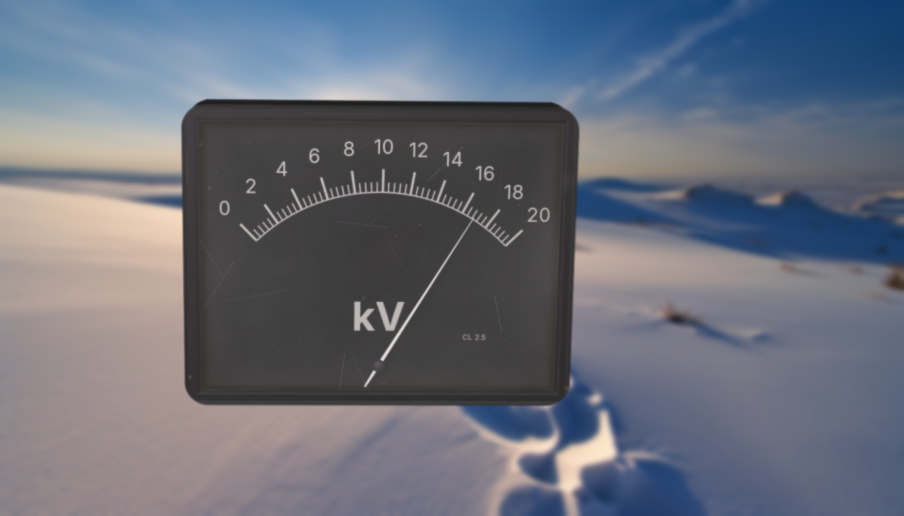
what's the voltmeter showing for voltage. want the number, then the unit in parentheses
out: 16.8 (kV)
